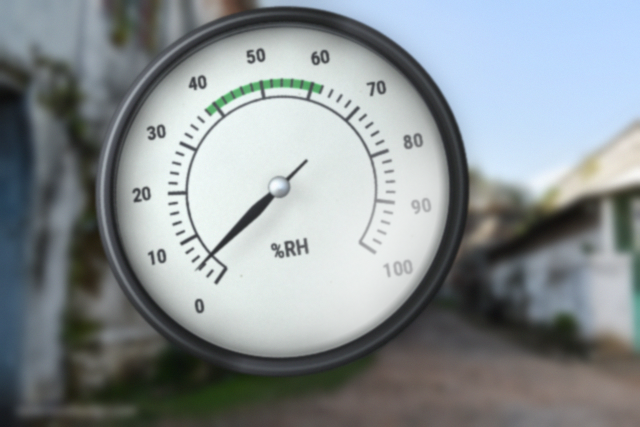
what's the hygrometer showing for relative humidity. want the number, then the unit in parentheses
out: 4 (%)
